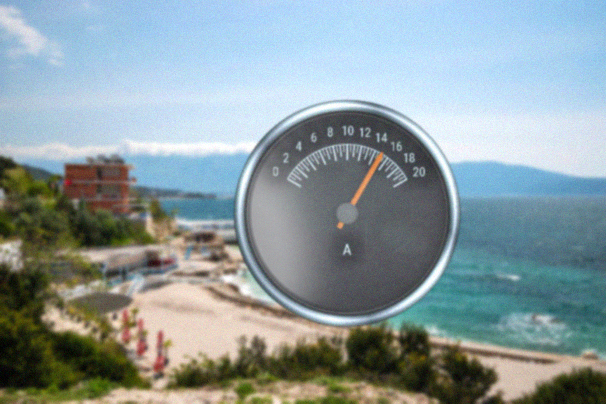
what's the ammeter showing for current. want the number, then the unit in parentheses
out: 15 (A)
